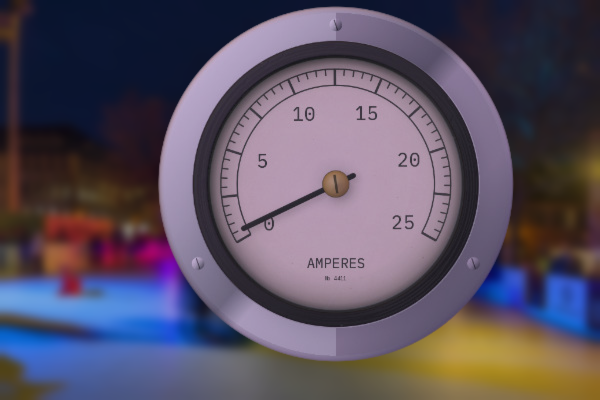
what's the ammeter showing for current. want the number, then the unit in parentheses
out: 0.5 (A)
